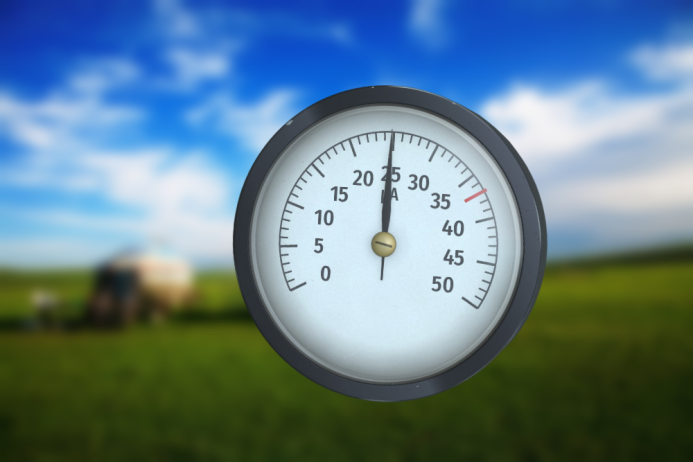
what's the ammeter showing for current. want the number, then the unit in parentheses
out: 25 (µA)
